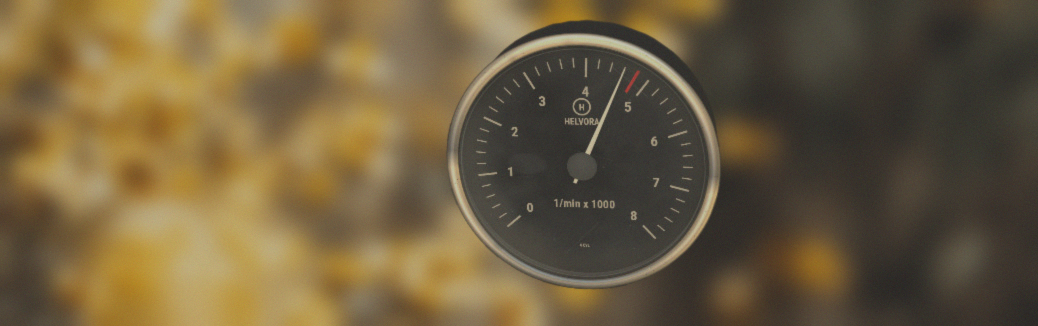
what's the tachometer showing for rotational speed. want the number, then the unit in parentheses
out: 4600 (rpm)
